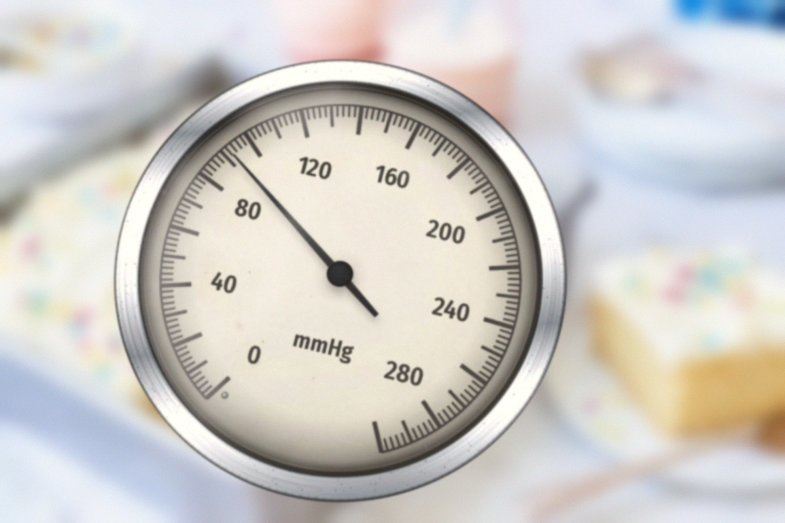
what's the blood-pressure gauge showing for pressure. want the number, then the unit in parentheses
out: 92 (mmHg)
